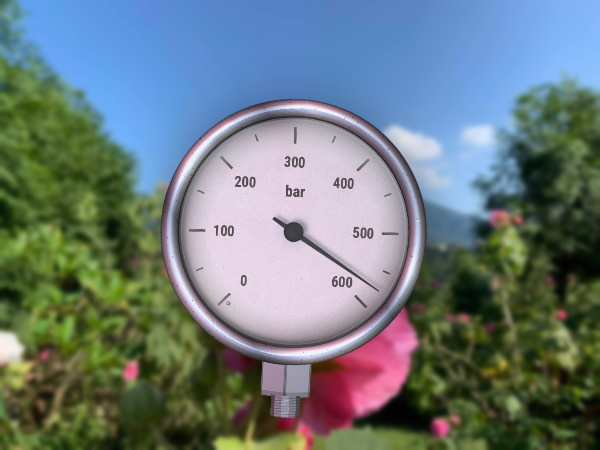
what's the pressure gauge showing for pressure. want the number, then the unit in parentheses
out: 575 (bar)
